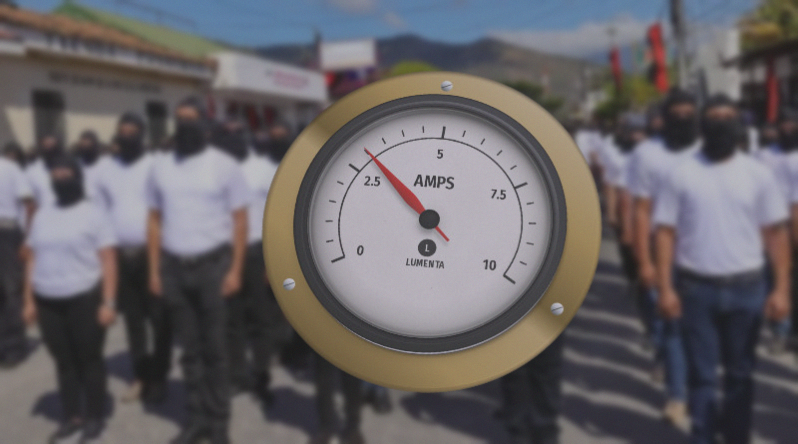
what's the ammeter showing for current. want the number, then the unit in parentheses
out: 3 (A)
